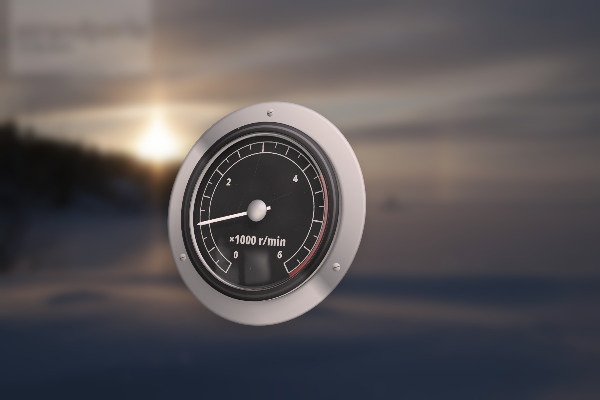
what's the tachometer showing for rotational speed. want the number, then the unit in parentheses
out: 1000 (rpm)
